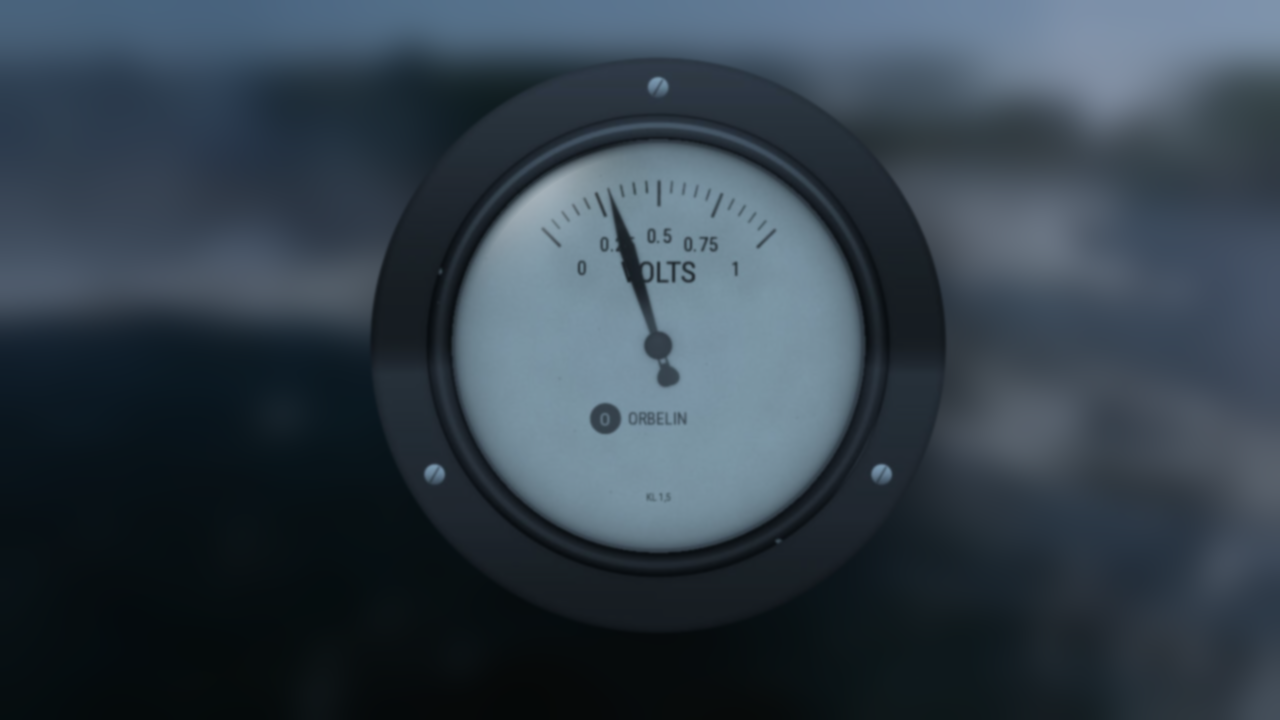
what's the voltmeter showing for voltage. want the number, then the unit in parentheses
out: 0.3 (V)
